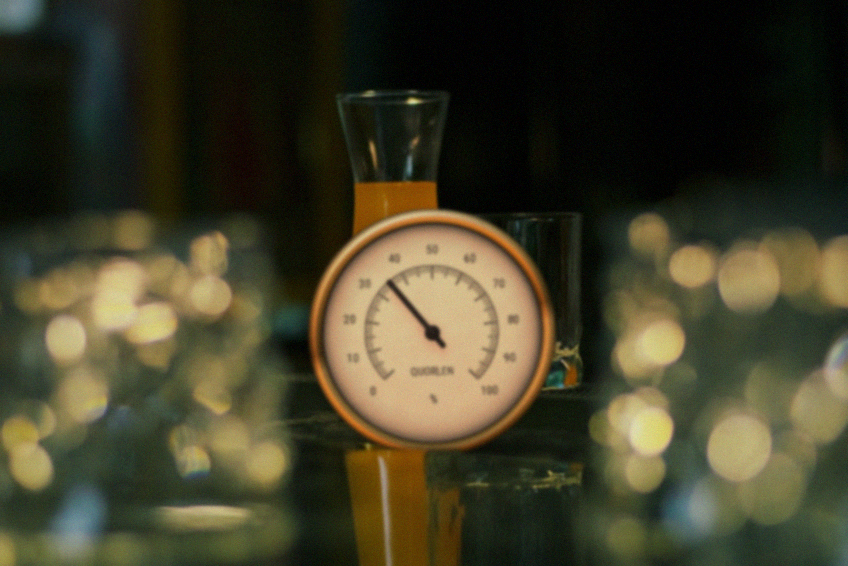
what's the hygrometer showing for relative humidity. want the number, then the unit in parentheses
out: 35 (%)
